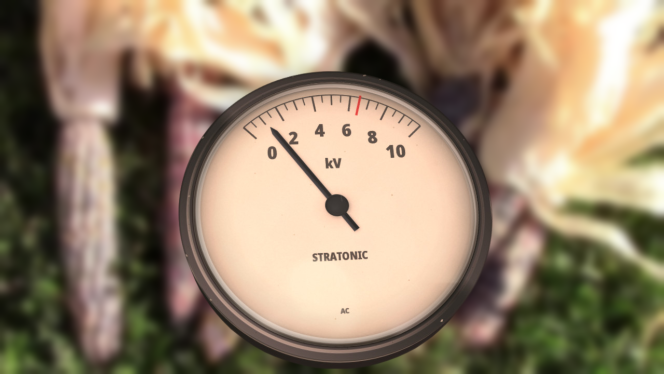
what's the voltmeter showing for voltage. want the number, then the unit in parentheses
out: 1 (kV)
